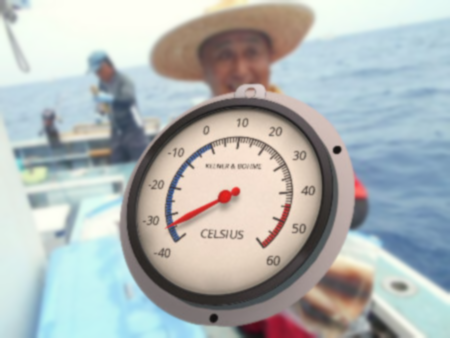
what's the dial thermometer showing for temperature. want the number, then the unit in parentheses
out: -35 (°C)
